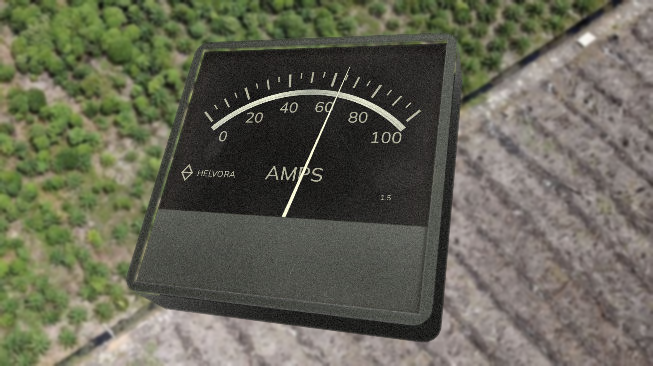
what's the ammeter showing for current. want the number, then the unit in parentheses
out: 65 (A)
